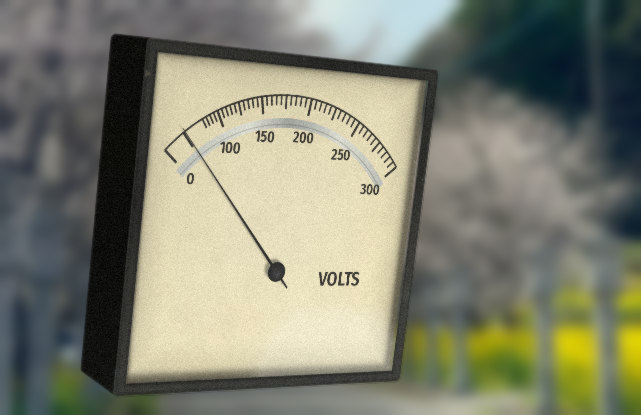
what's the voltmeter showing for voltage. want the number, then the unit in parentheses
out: 50 (V)
